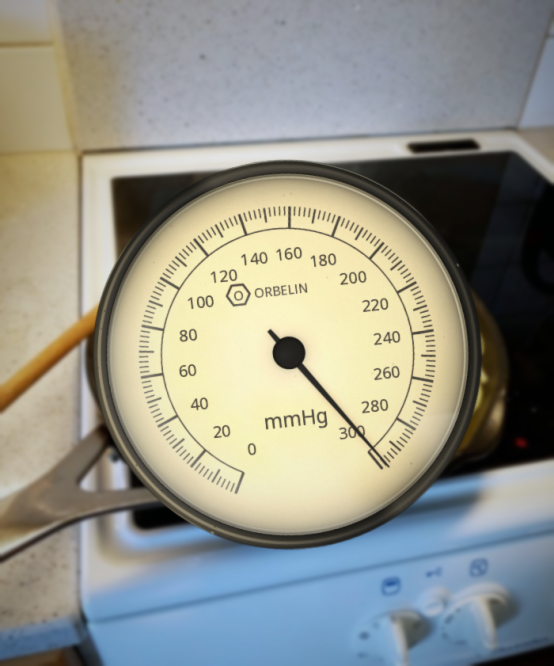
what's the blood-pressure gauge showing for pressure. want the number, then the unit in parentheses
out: 298 (mmHg)
